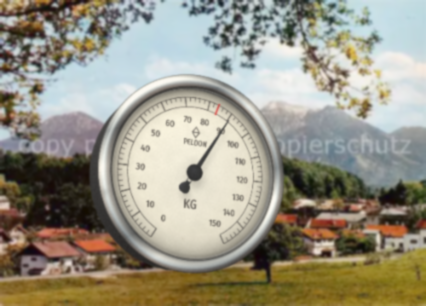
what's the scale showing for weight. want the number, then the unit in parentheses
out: 90 (kg)
